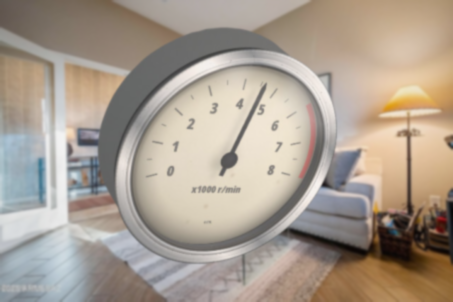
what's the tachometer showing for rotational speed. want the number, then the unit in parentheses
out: 4500 (rpm)
